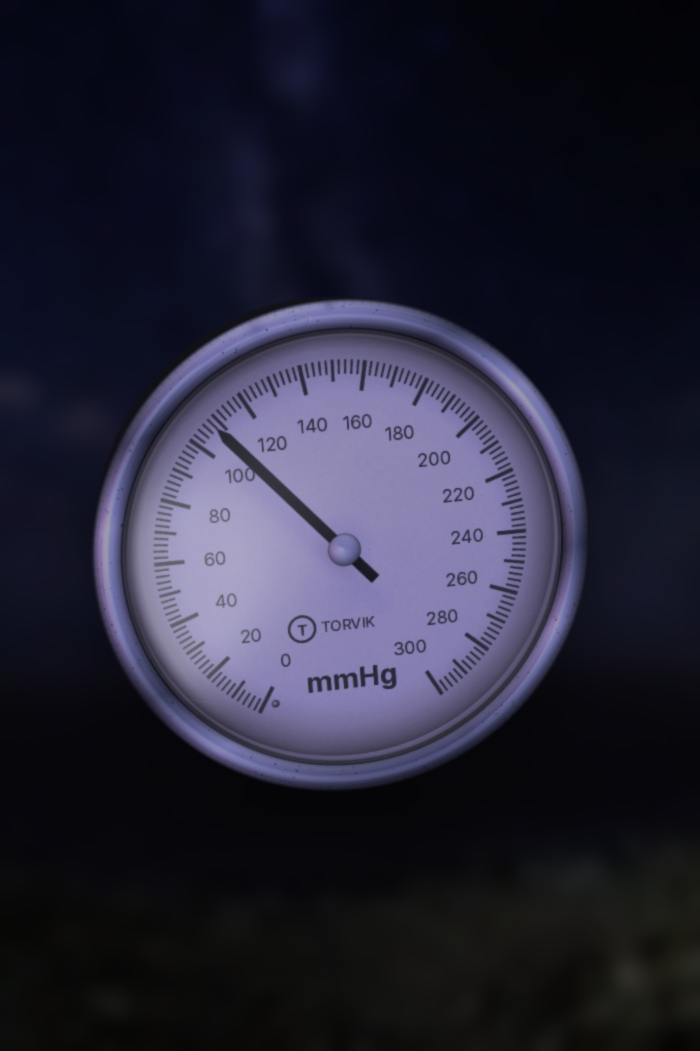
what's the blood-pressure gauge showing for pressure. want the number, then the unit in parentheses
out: 108 (mmHg)
